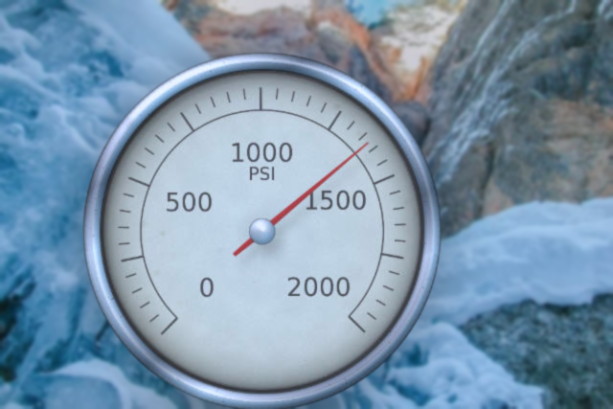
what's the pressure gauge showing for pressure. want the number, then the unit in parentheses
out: 1375 (psi)
